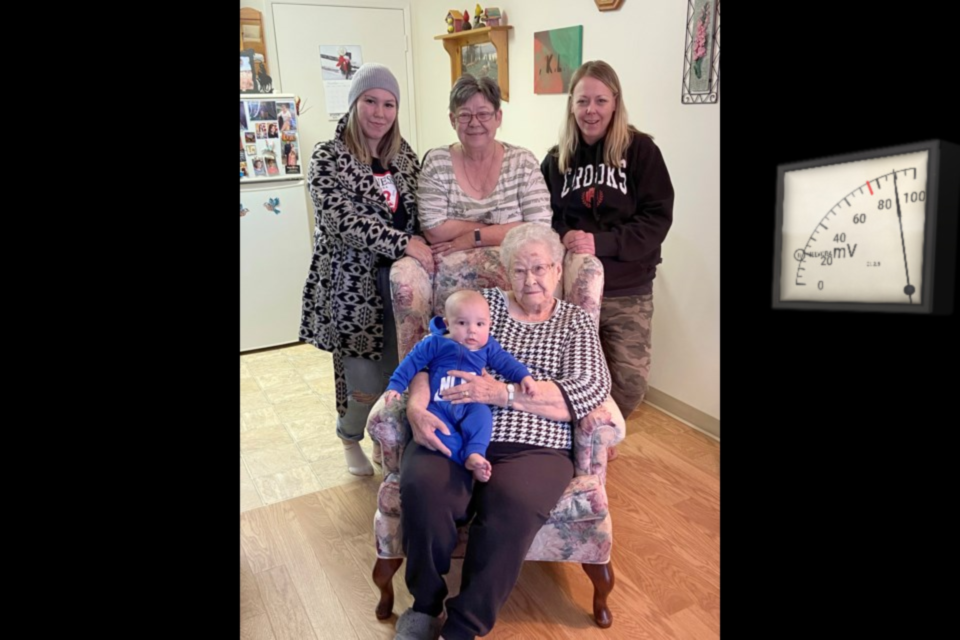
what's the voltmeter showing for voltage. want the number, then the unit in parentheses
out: 90 (mV)
